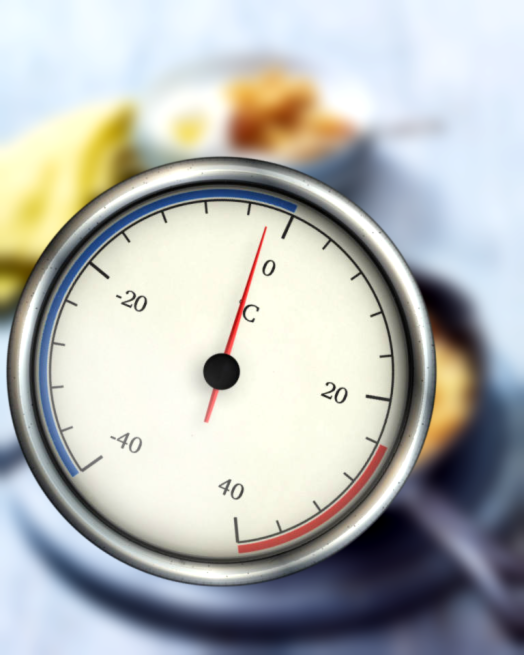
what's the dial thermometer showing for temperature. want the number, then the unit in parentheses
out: -2 (°C)
